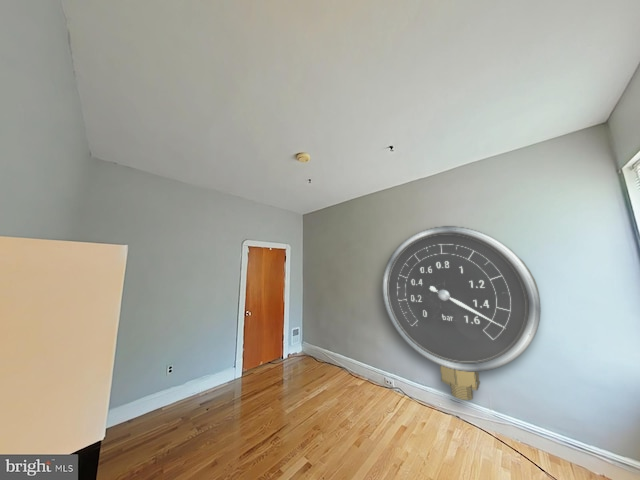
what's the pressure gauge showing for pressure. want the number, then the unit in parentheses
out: 1.5 (bar)
